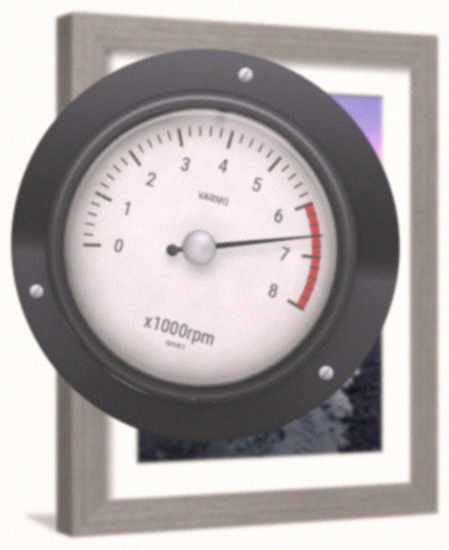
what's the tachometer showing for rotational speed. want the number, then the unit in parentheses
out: 6600 (rpm)
